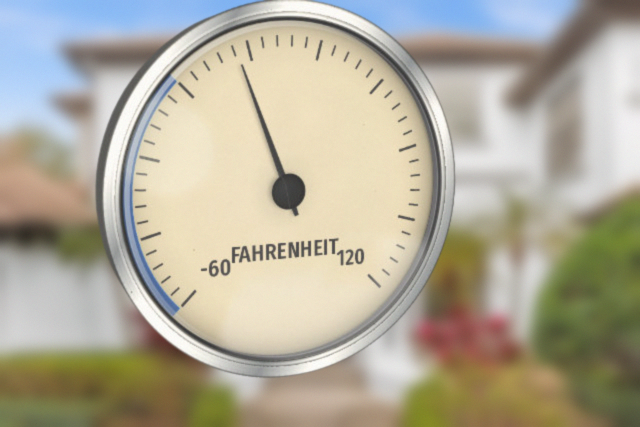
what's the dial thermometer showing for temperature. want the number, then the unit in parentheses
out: 16 (°F)
